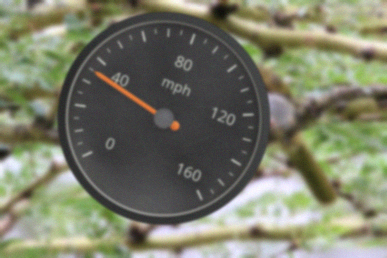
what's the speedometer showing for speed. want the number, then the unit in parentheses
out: 35 (mph)
